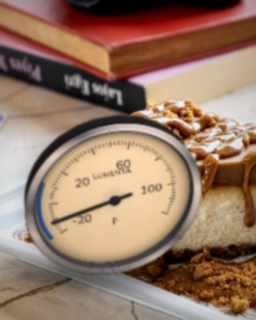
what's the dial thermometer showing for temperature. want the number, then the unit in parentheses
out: -10 (°F)
